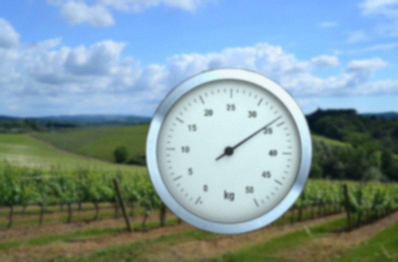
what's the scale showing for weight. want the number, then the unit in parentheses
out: 34 (kg)
